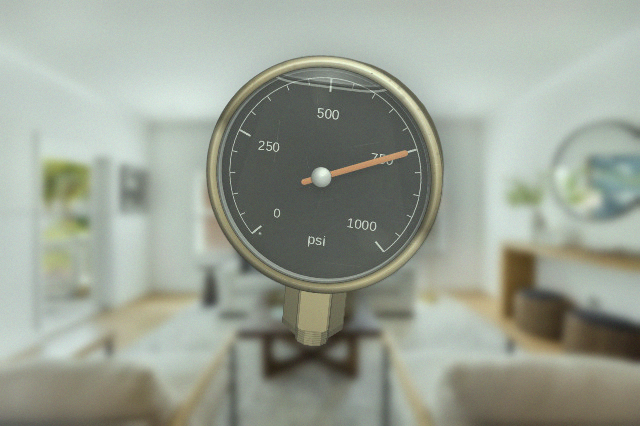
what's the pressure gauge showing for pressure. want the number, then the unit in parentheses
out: 750 (psi)
